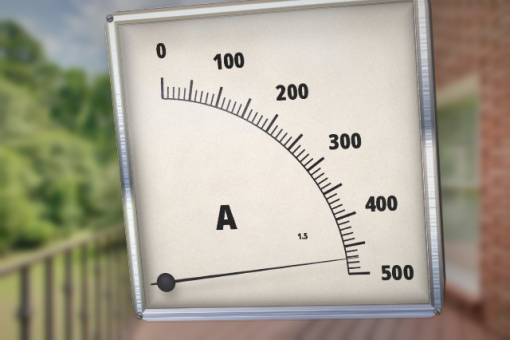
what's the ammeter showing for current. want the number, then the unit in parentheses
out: 470 (A)
